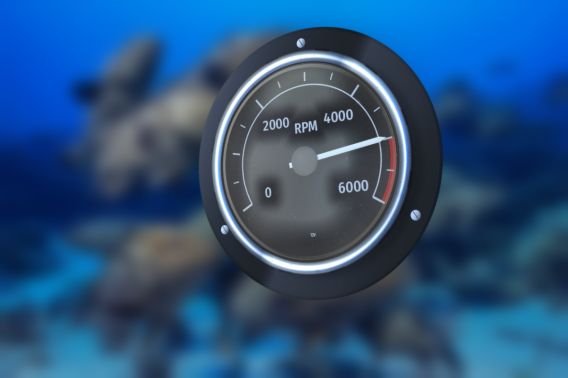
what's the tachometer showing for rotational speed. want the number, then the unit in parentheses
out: 5000 (rpm)
